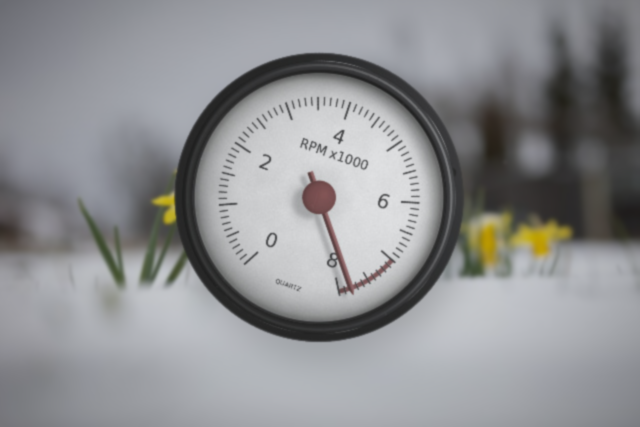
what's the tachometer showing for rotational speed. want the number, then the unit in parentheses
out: 7800 (rpm)
